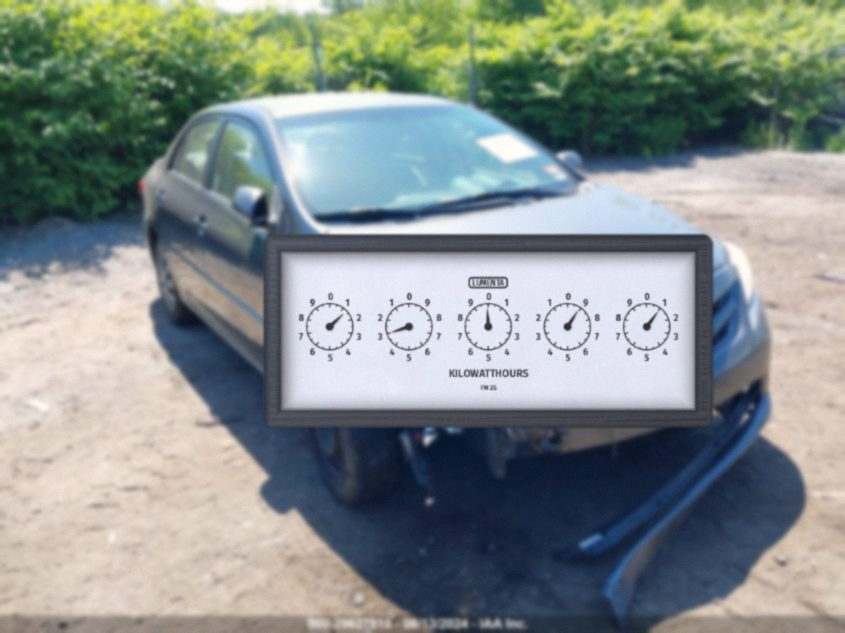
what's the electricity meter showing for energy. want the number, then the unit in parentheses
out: 12991 (kWh)
